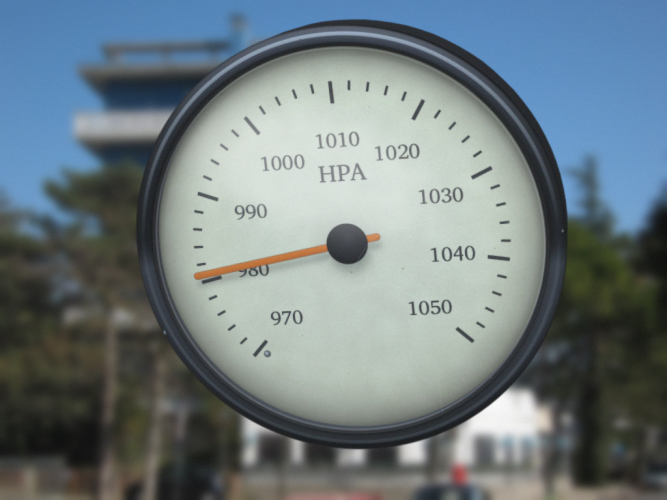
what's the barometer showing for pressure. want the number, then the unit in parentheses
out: 981 (hPa)
